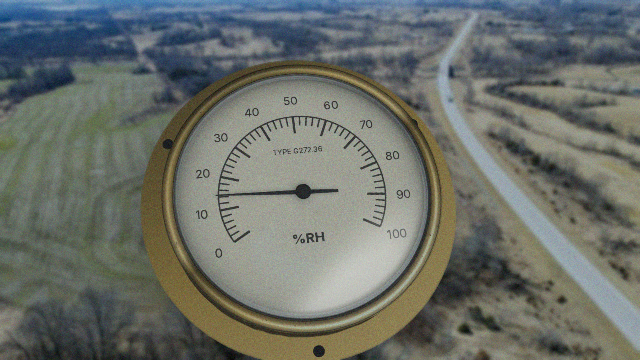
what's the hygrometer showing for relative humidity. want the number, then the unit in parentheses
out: 14 (%)
